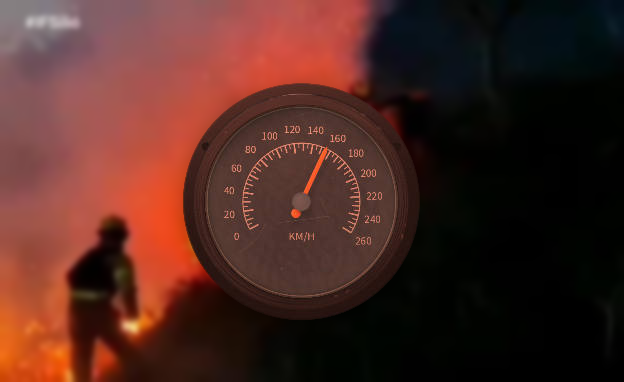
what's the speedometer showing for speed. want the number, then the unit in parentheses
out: 155 (km/h)
